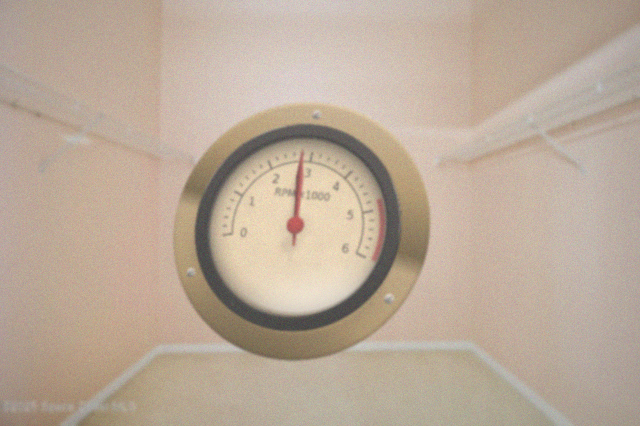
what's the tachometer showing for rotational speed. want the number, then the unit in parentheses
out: 2800 (rpm)
